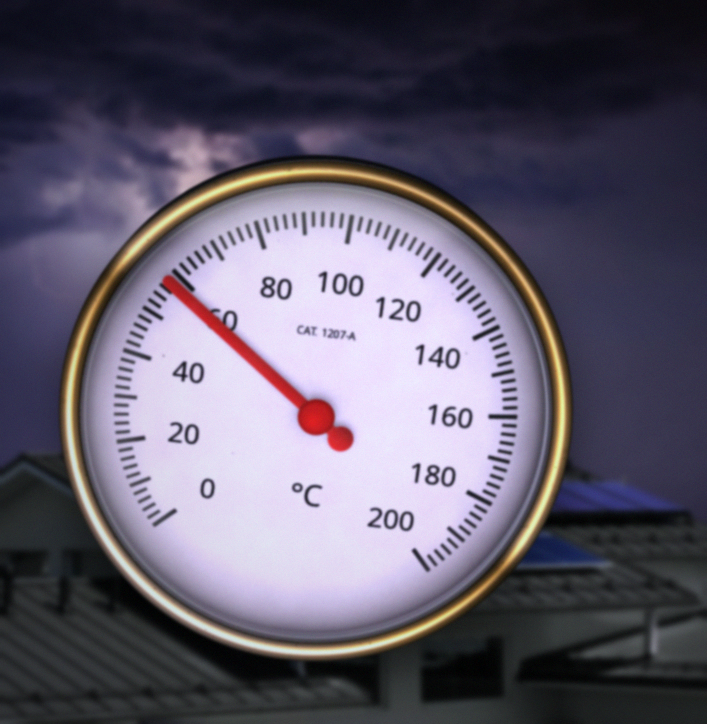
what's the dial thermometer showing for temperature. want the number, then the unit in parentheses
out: 58 (°C)
